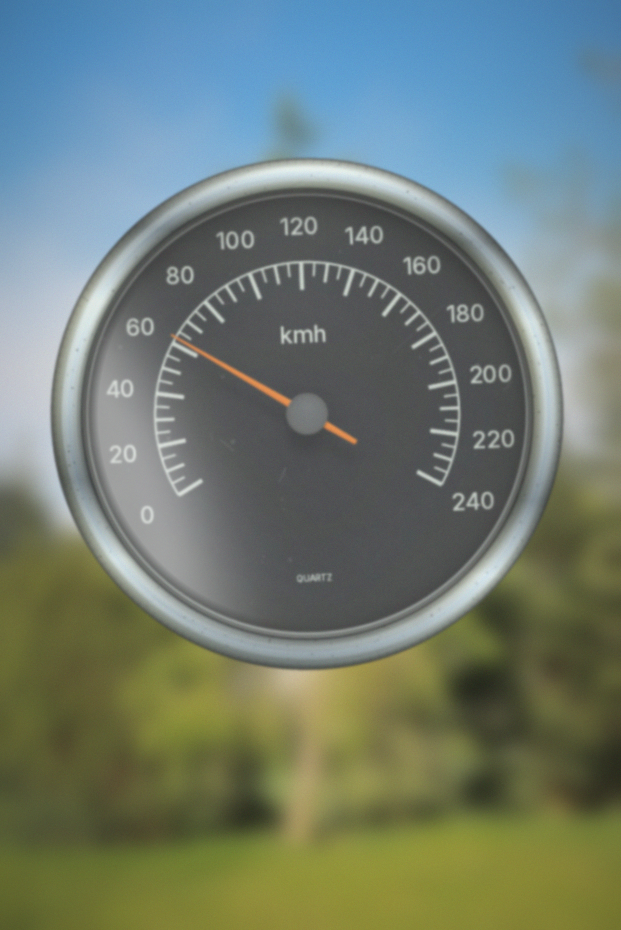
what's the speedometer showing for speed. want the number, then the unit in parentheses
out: 62.5 (km/h)
